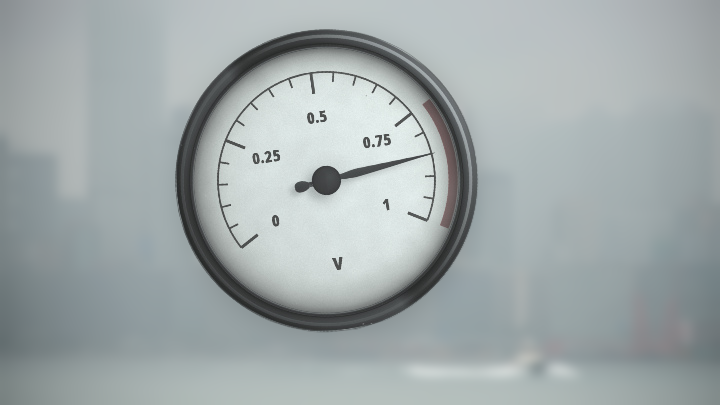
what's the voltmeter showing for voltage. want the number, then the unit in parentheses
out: 0.85 (V)
